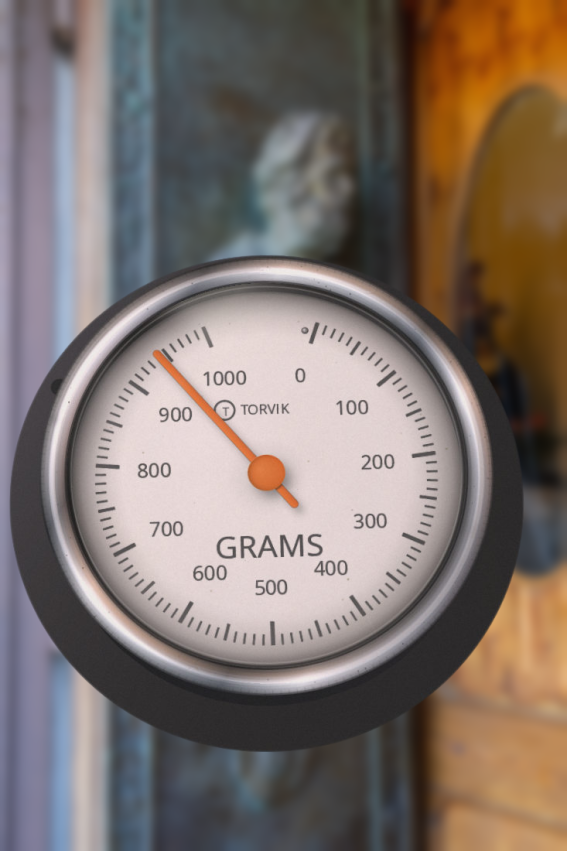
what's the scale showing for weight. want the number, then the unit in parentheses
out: 940 (g)
